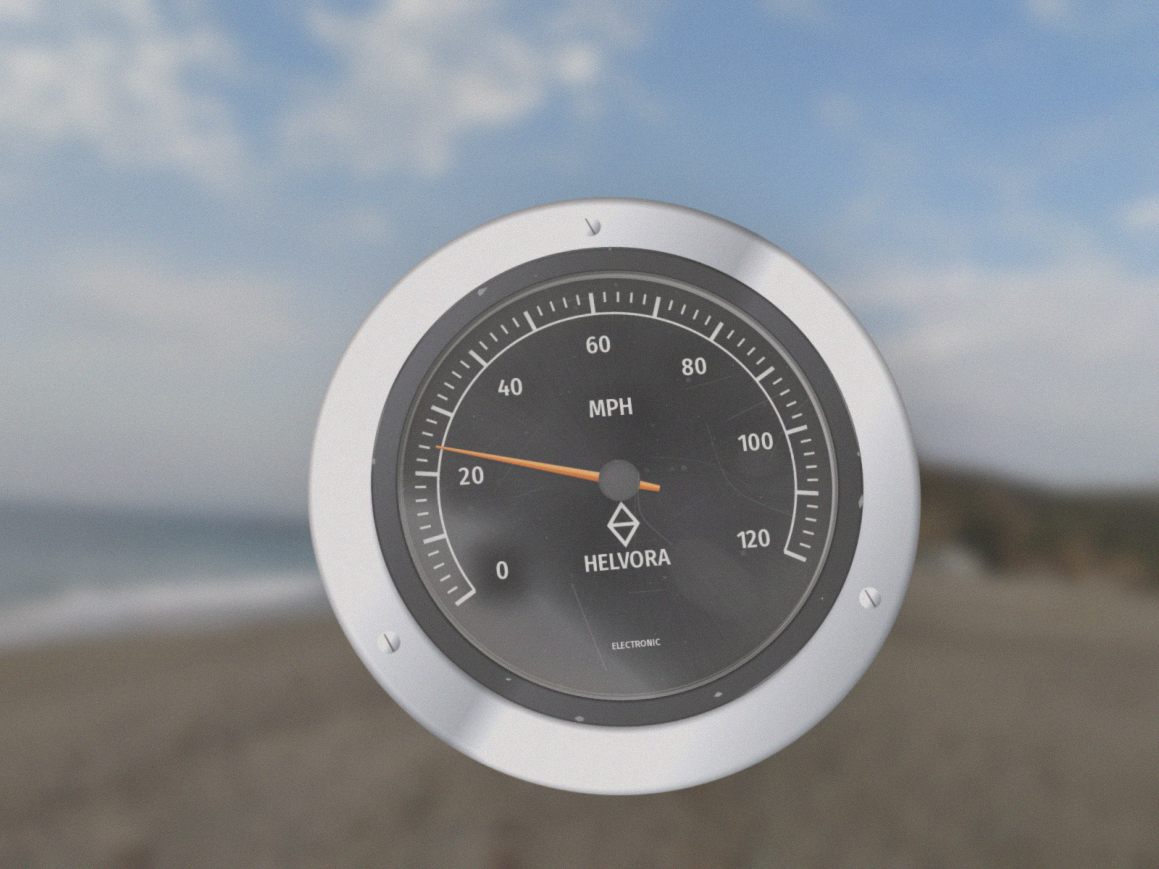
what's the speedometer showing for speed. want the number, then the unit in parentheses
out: 24 (mph)
